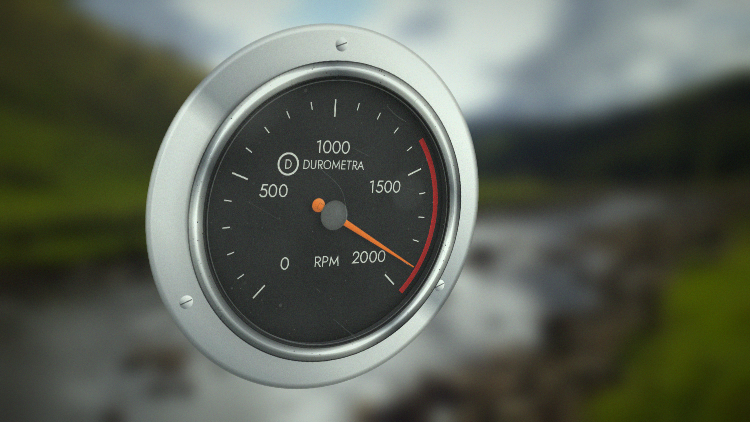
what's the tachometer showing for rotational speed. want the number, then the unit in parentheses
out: 1900 (rpm)
